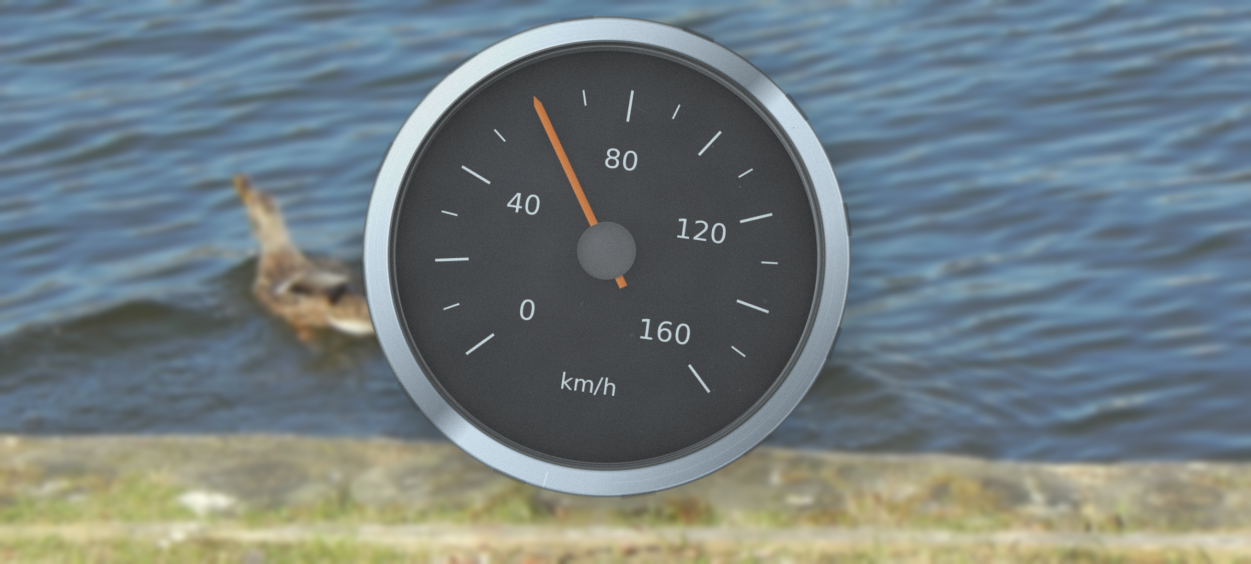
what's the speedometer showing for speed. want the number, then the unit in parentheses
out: 60 (km/h)
